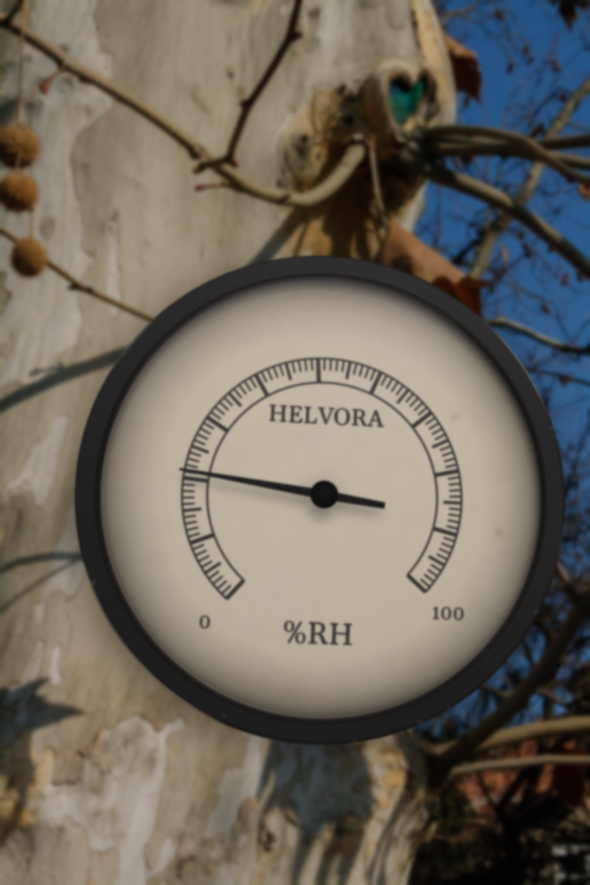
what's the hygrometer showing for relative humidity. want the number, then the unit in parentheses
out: 21 (%)
